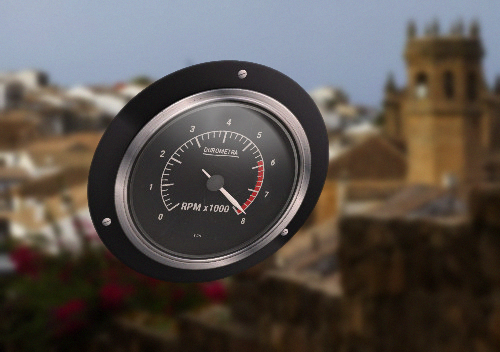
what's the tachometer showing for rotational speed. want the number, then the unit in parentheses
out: 7800 (rpm)
